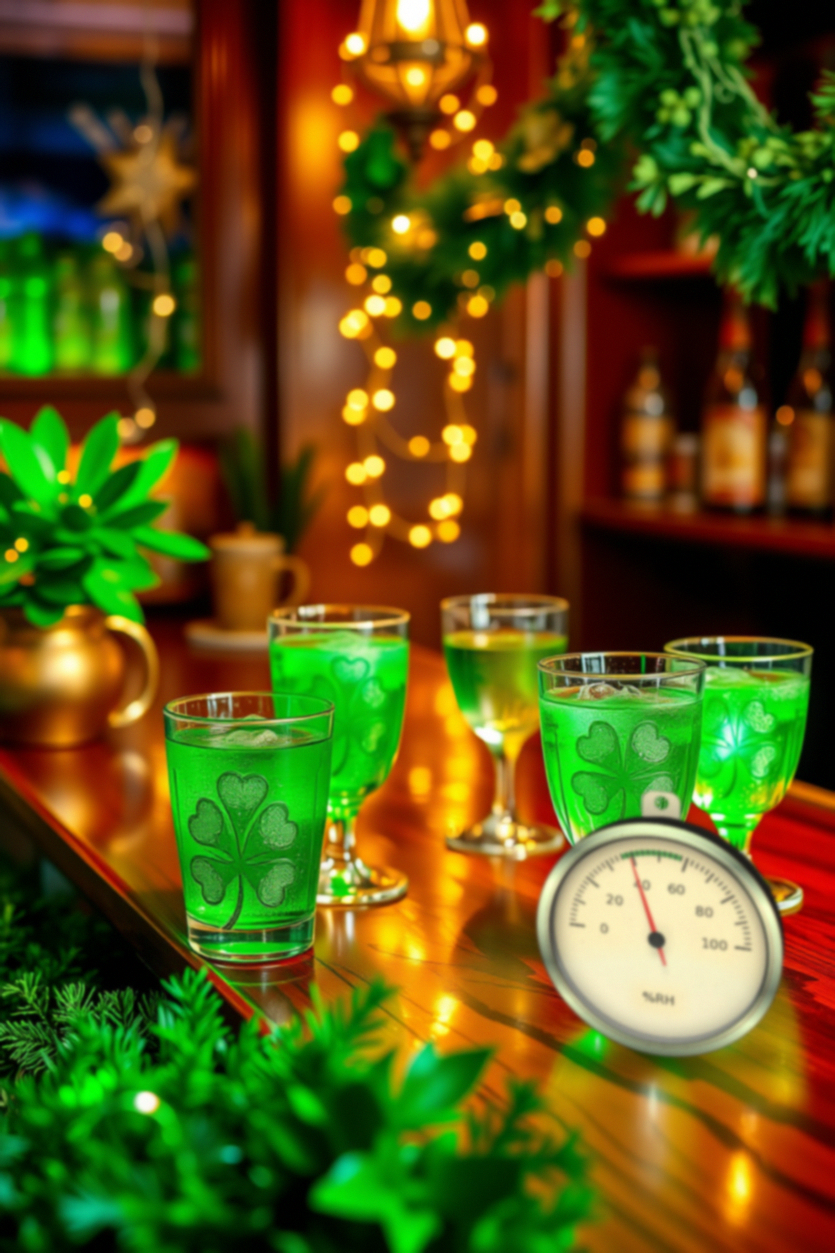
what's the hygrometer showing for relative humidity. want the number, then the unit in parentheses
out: 40 (%)
